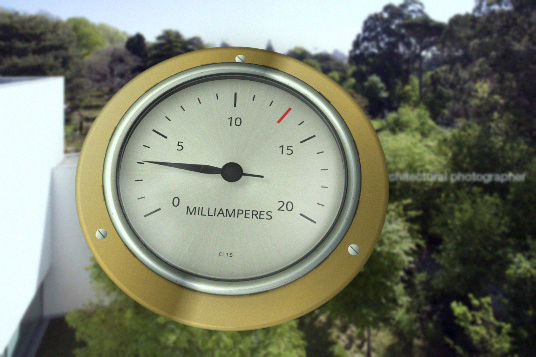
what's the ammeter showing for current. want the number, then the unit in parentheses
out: 3 (mA)
